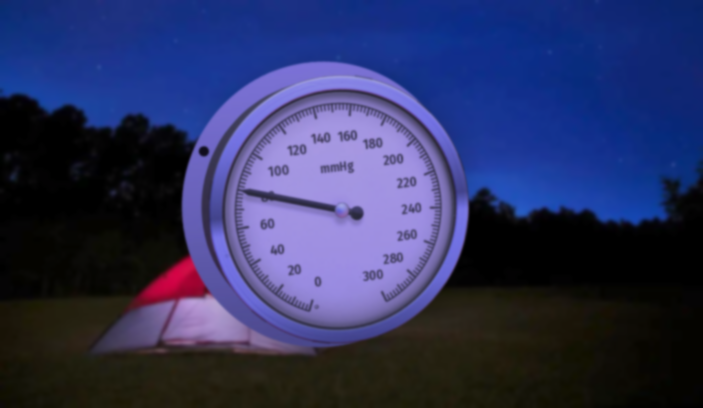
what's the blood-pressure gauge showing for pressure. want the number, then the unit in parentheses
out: 80 (mmHg)
